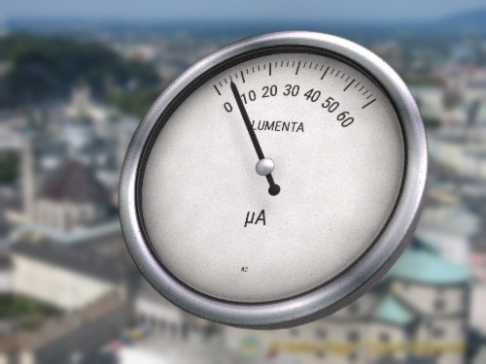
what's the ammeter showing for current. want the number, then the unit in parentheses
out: 6 (µA)
